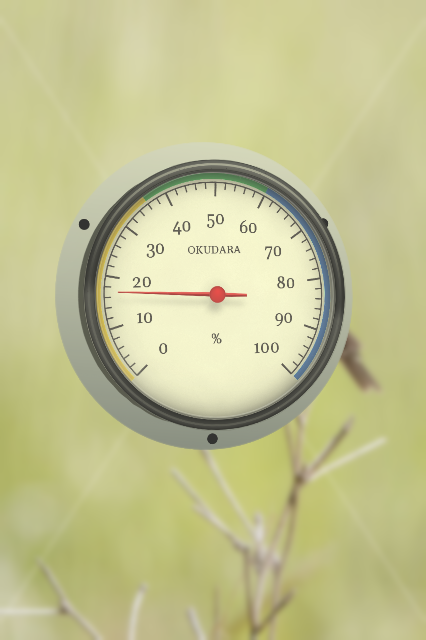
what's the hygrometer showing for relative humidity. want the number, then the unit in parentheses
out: 17 (%)
